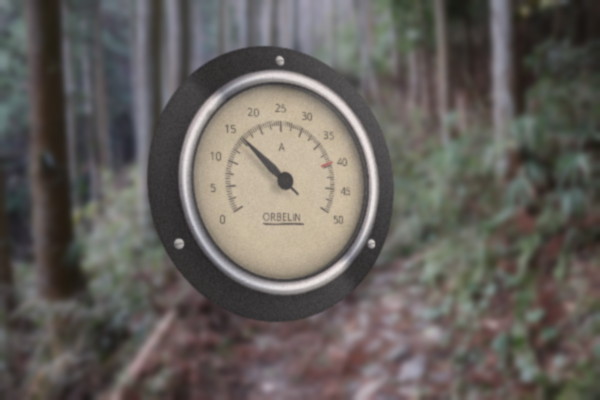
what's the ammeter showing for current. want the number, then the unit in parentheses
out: 15 (A)
